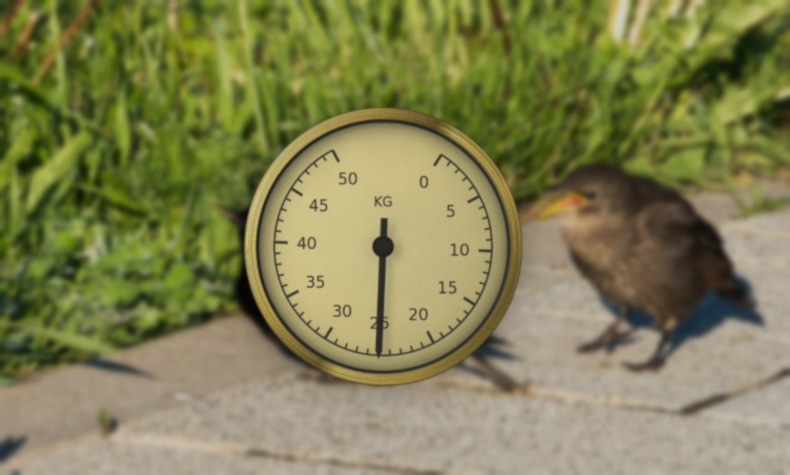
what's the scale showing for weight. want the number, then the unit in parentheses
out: 25 (kg)
